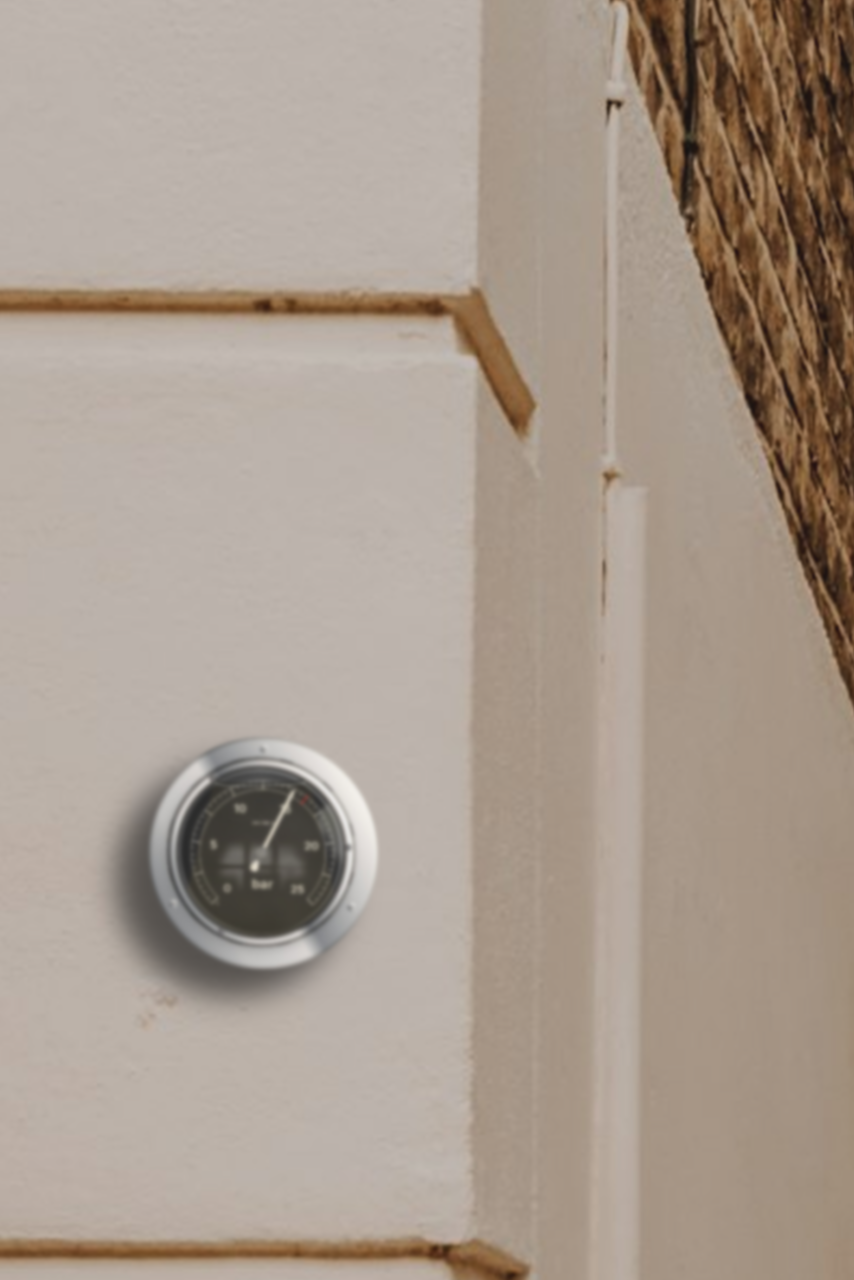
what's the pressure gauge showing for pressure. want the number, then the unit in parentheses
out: 15 (bar)
